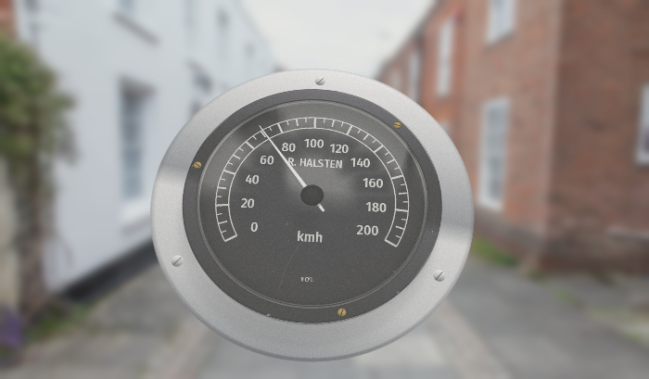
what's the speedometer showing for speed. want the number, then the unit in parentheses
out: 70 (km/h)
